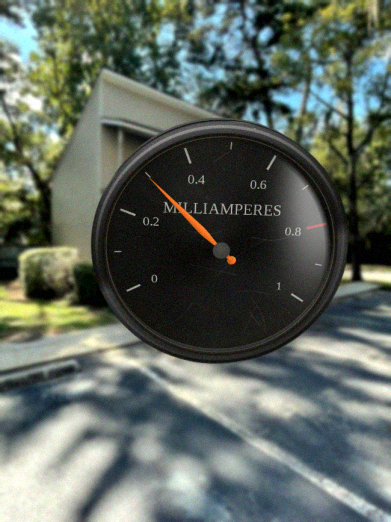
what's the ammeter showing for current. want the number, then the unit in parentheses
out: 0.3 (mA)
